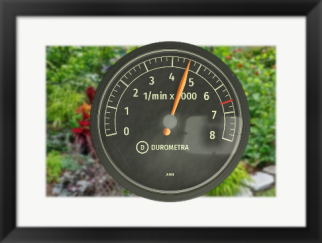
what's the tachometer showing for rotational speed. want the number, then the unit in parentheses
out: 4600 (rpm)
